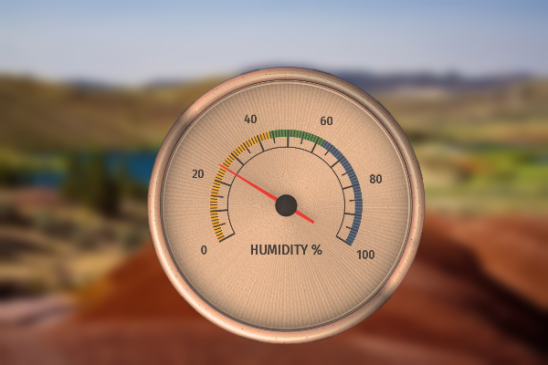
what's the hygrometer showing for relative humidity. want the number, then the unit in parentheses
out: 25 (%)
